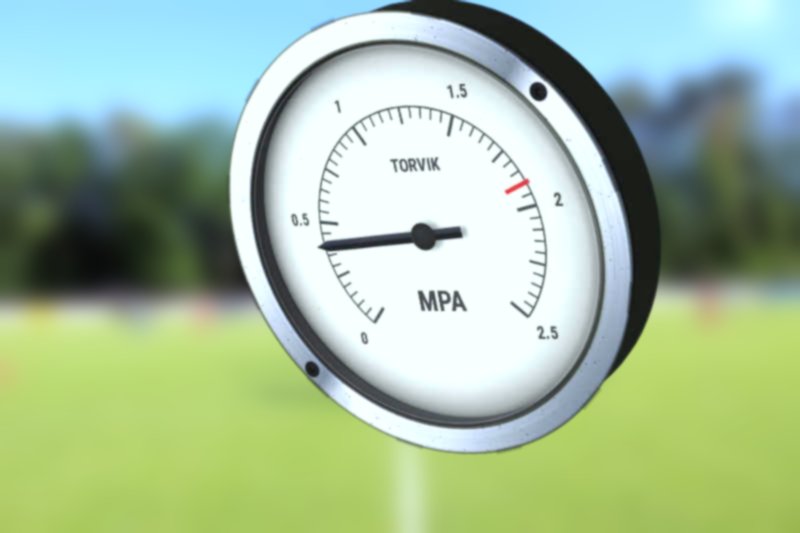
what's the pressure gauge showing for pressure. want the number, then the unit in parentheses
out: 0.4 (MPa)
